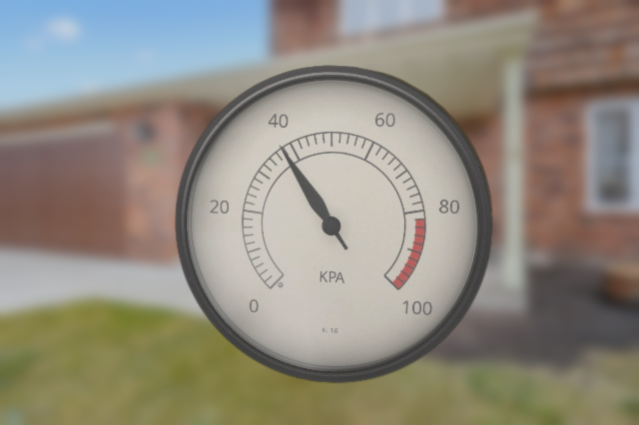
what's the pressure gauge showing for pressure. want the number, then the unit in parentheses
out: 38 (kPa)
